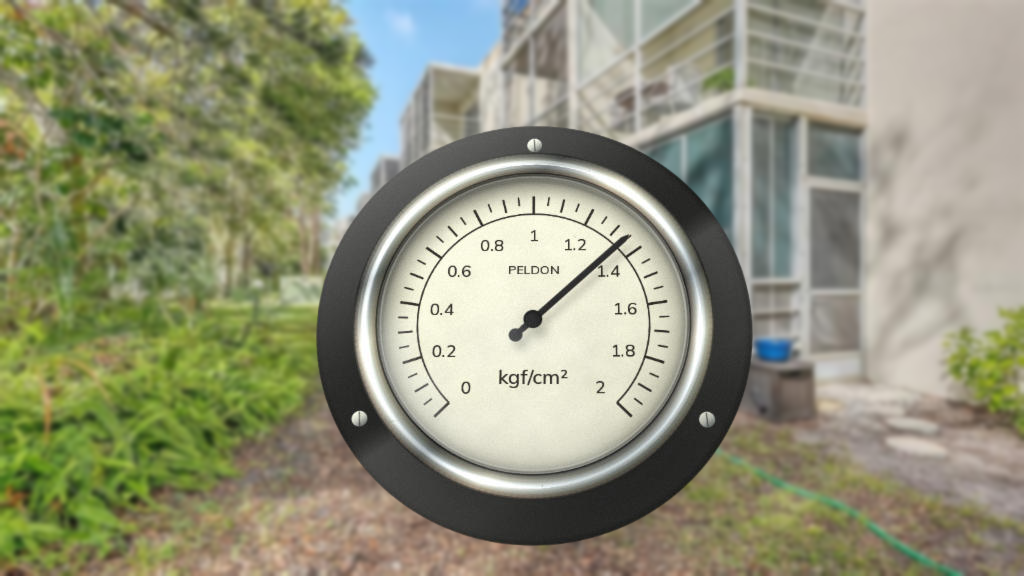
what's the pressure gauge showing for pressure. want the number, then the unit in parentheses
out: 1.35 (kg/cm²)
